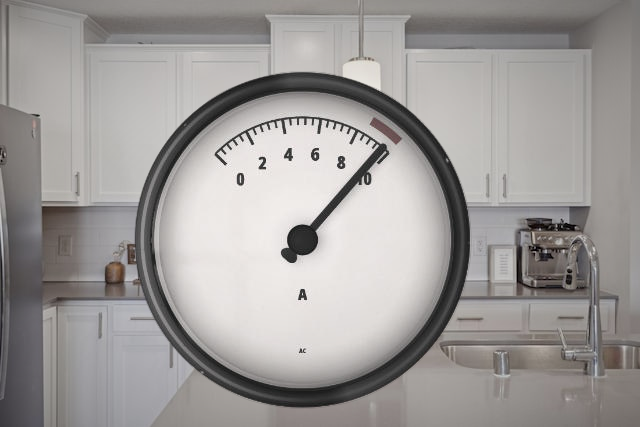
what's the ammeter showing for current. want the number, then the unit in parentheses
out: 9.6 (A)
